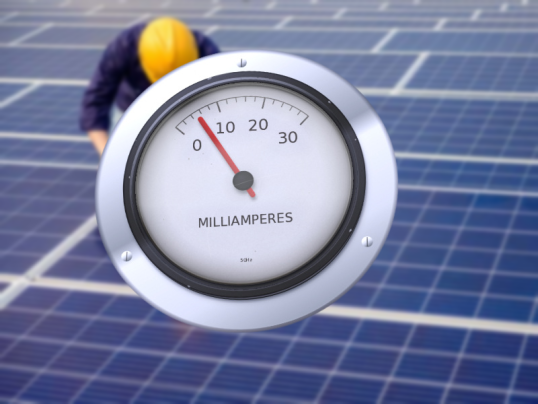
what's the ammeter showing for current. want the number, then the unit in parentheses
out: 5 (mA)
